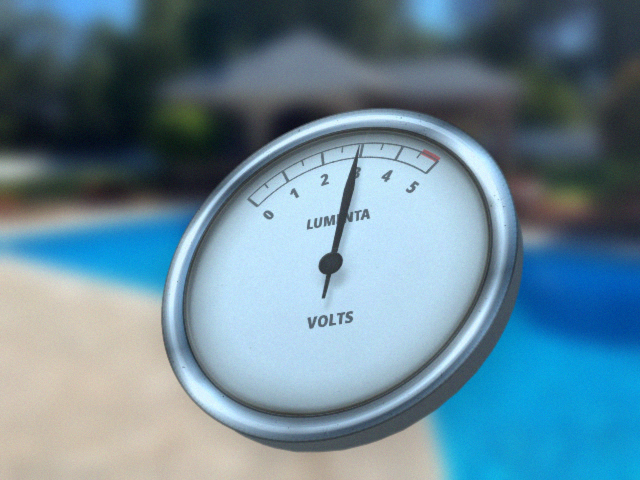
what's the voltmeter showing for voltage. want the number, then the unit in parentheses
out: 3 (V)
